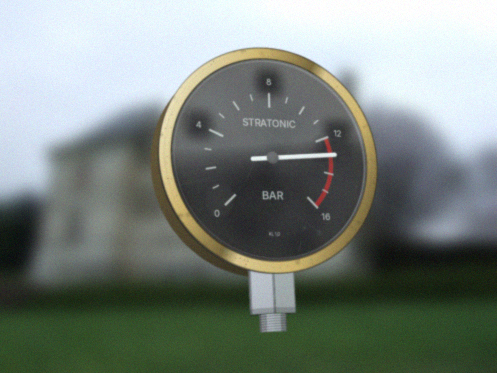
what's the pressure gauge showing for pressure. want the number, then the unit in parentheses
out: 13 (bar)
